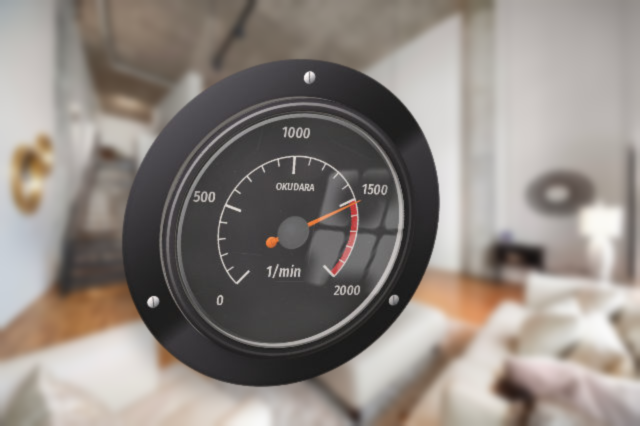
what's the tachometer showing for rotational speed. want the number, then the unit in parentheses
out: 1500 (rpm)
